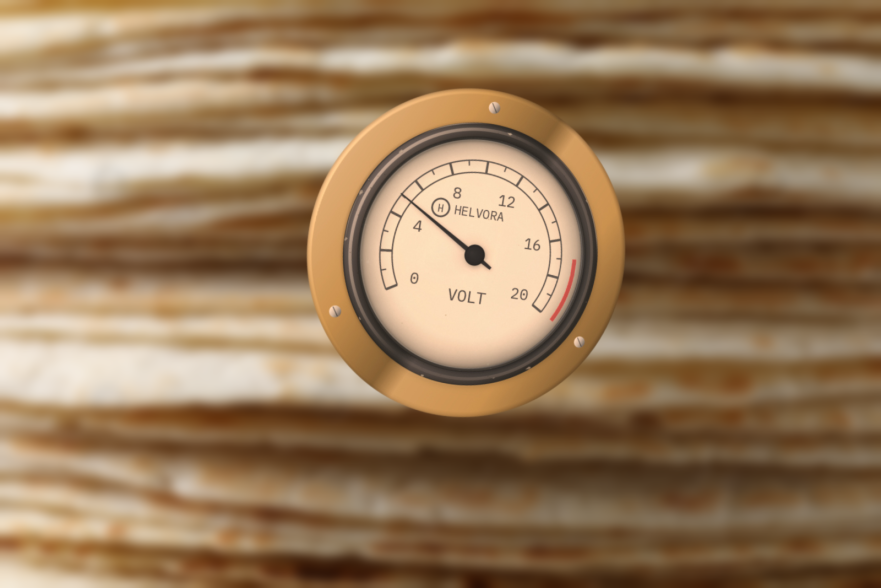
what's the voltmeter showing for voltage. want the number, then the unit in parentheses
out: 5 (V)
